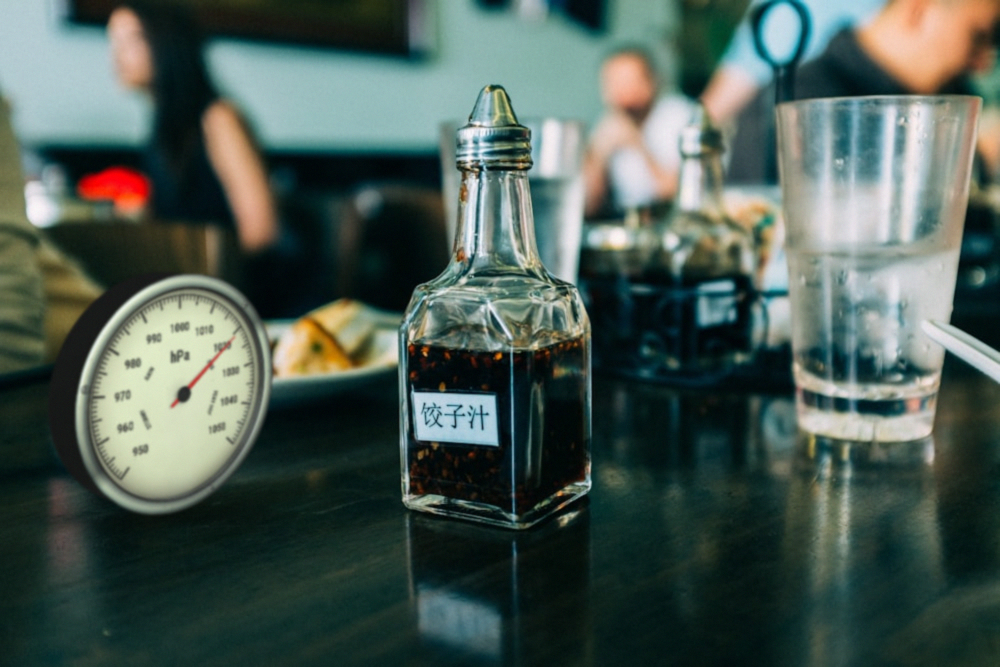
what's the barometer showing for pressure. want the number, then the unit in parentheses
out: 1020 (hPa)
